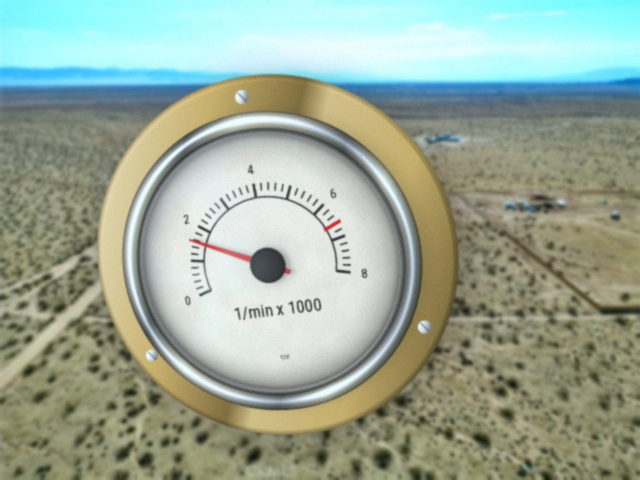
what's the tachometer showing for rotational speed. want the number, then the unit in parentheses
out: 1600 (rpm)
